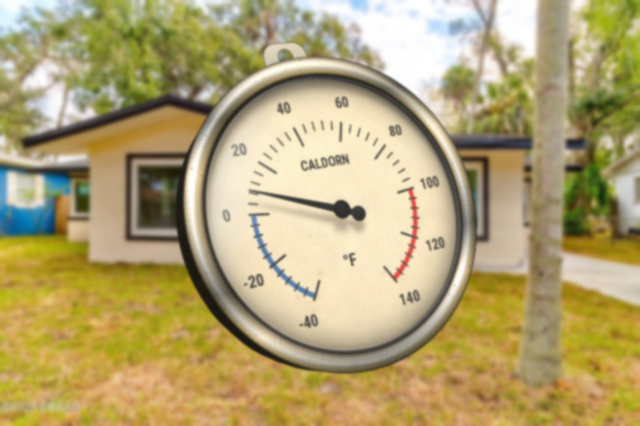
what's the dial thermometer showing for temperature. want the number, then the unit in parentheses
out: 8 (°F)
